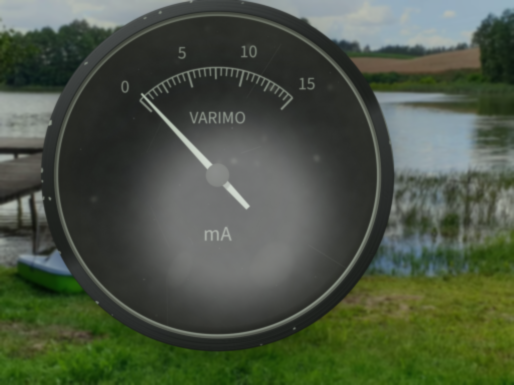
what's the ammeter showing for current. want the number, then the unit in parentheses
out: 0.5 (mA)
